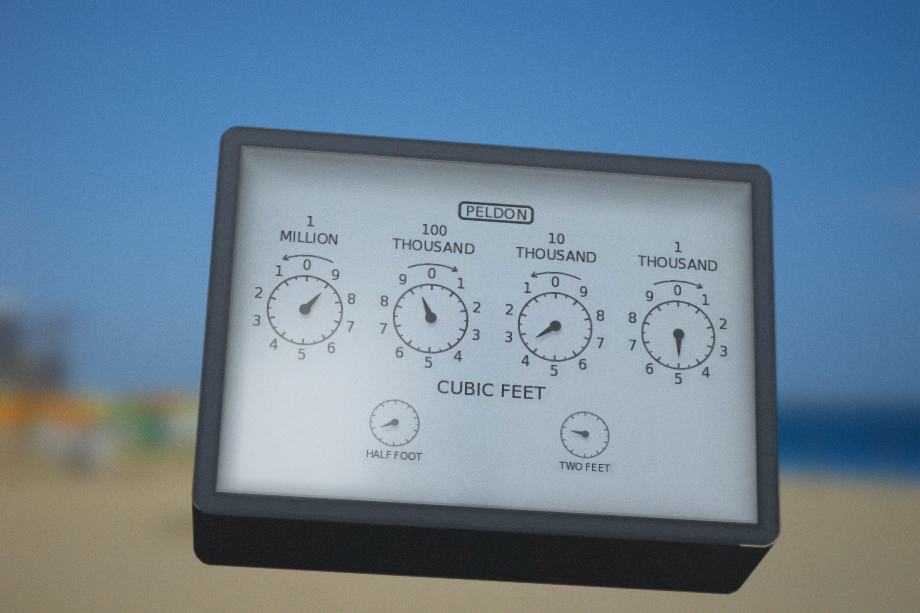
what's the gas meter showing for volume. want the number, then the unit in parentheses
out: 893500 (ft³)
